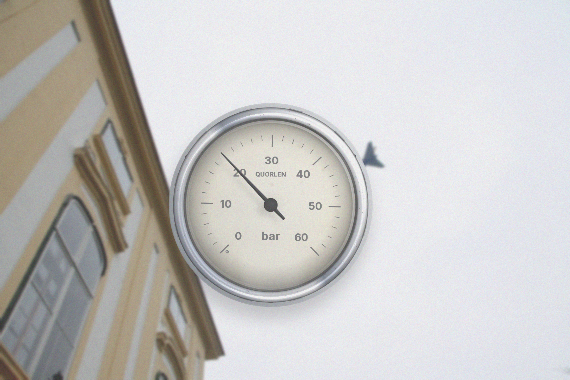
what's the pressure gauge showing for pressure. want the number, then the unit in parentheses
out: 20 (bar)
